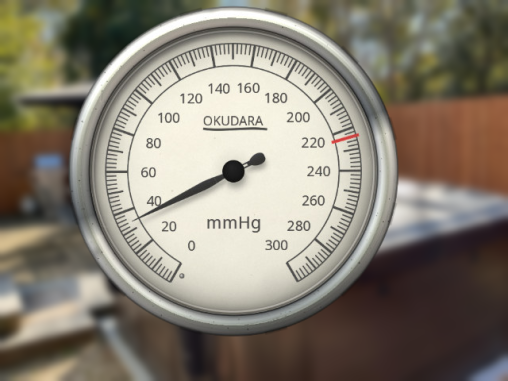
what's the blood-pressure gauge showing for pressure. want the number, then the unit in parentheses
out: 34 (mmHg)
